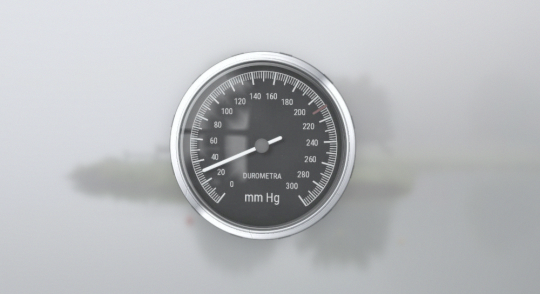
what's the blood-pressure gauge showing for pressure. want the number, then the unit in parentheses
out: 30 (mmHg)
